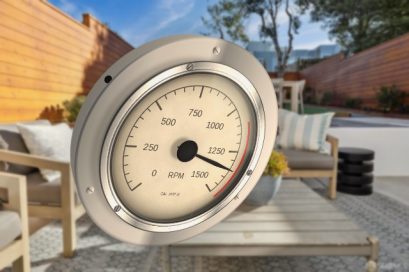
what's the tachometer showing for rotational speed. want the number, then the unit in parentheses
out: 1350 (rpm)
